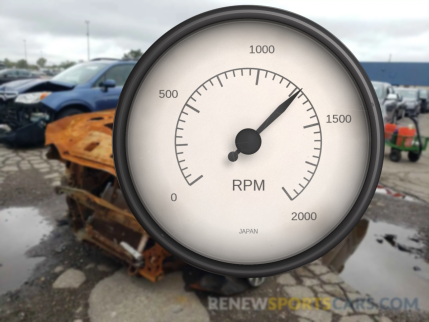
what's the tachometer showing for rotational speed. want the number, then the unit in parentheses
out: 1275 (rpm)
